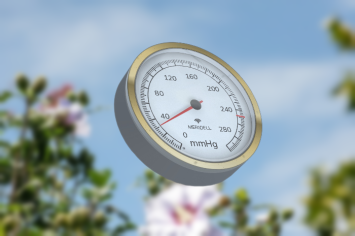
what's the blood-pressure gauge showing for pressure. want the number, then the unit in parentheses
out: 30 (mmHg)
